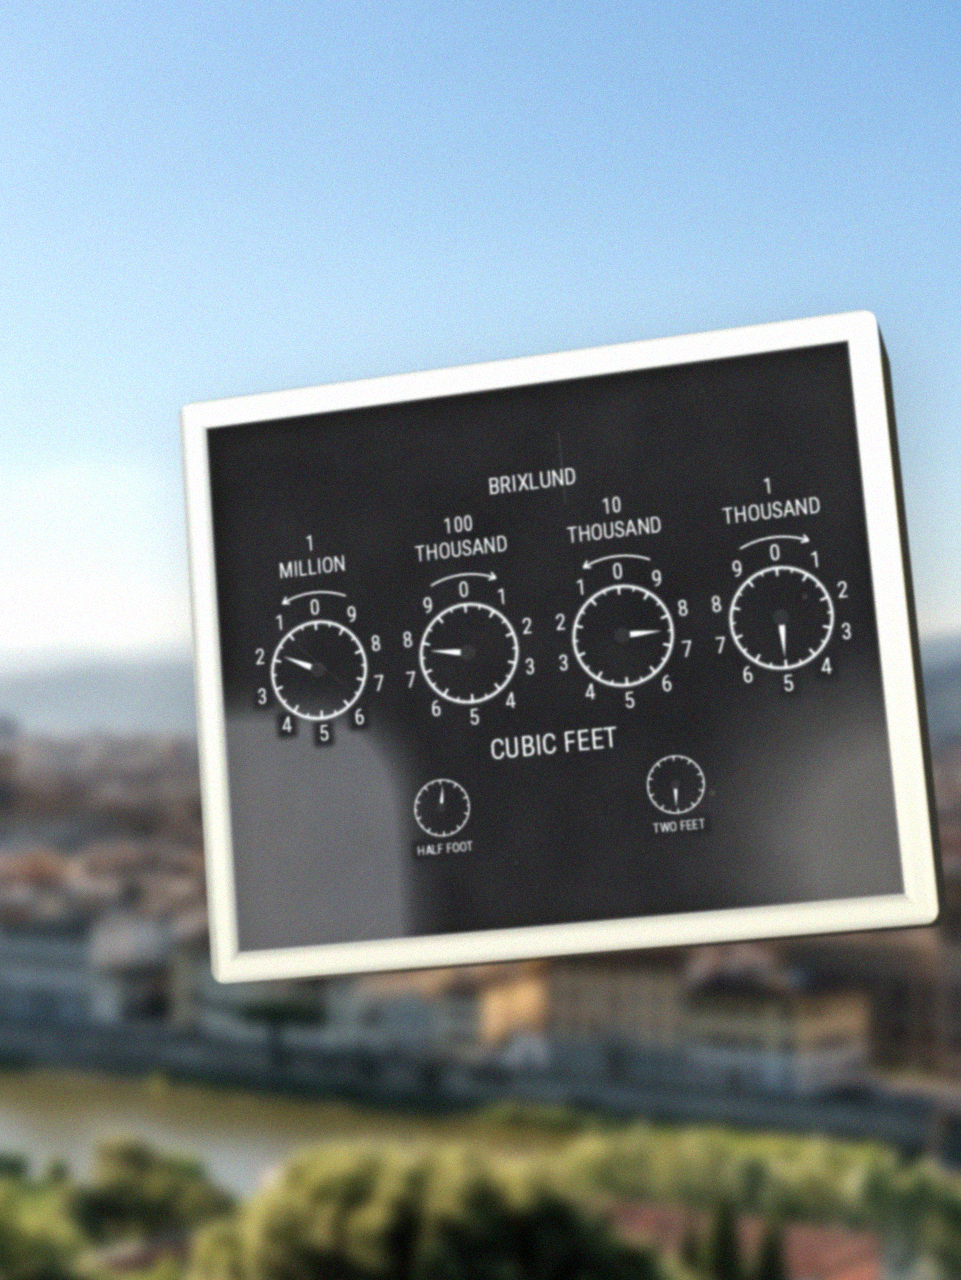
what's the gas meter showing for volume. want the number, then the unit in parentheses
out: 177500 (ft³)
